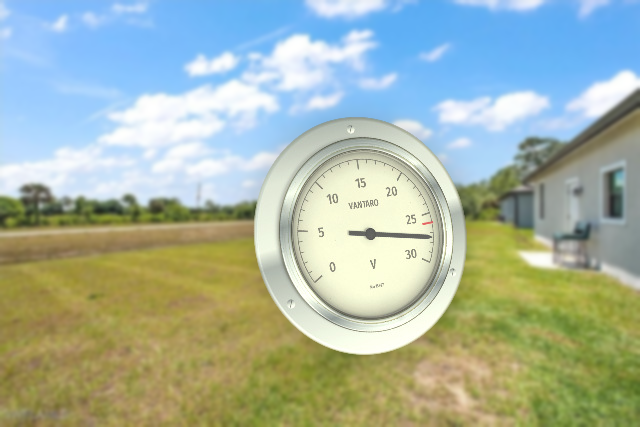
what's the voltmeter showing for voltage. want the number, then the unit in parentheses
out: 27.5 (V)
